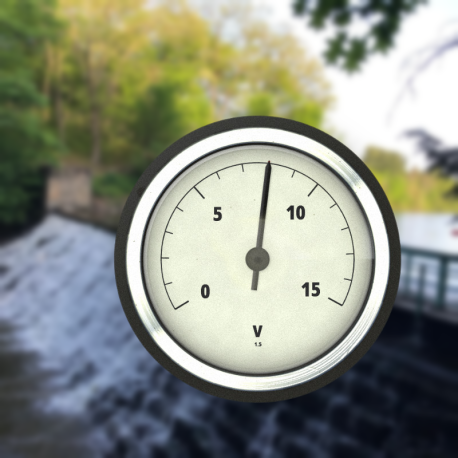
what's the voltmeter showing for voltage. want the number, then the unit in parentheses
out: 8 (V)
